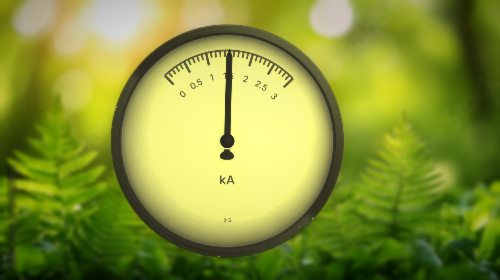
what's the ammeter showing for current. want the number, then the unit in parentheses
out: 1.5 (kA)
